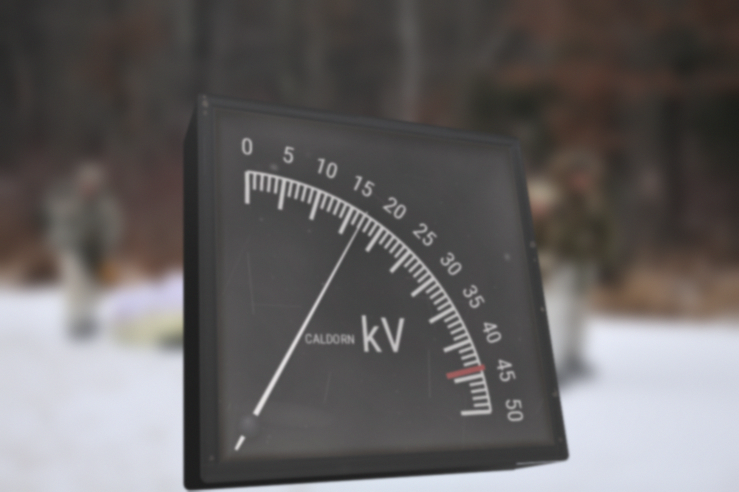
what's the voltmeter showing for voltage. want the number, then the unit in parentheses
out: 17 (kV)
